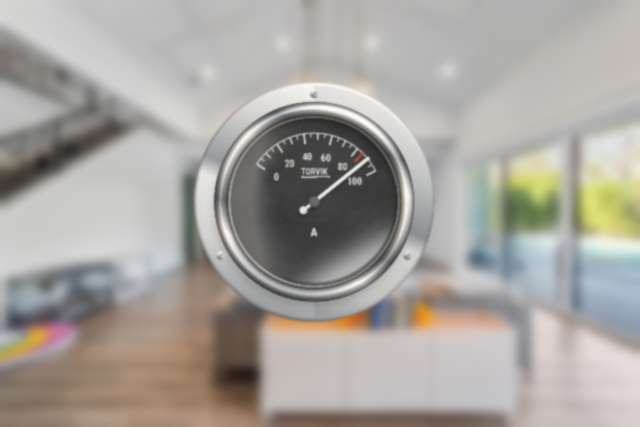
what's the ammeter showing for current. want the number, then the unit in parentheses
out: 90 (A)
